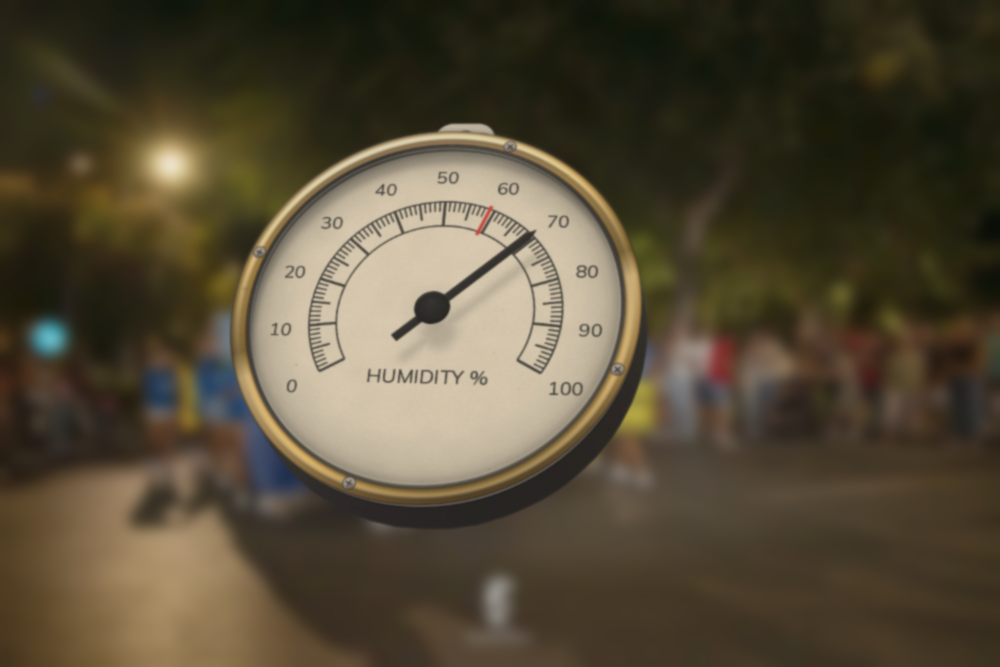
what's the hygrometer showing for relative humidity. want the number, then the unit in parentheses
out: 70 (%)
